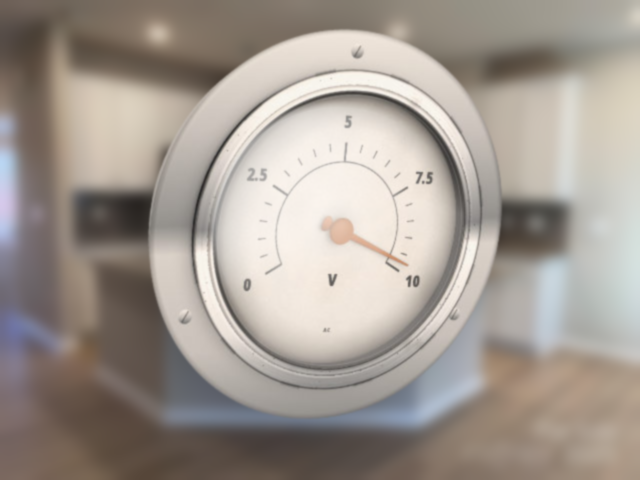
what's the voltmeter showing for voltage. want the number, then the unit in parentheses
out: 9.75 (V)
